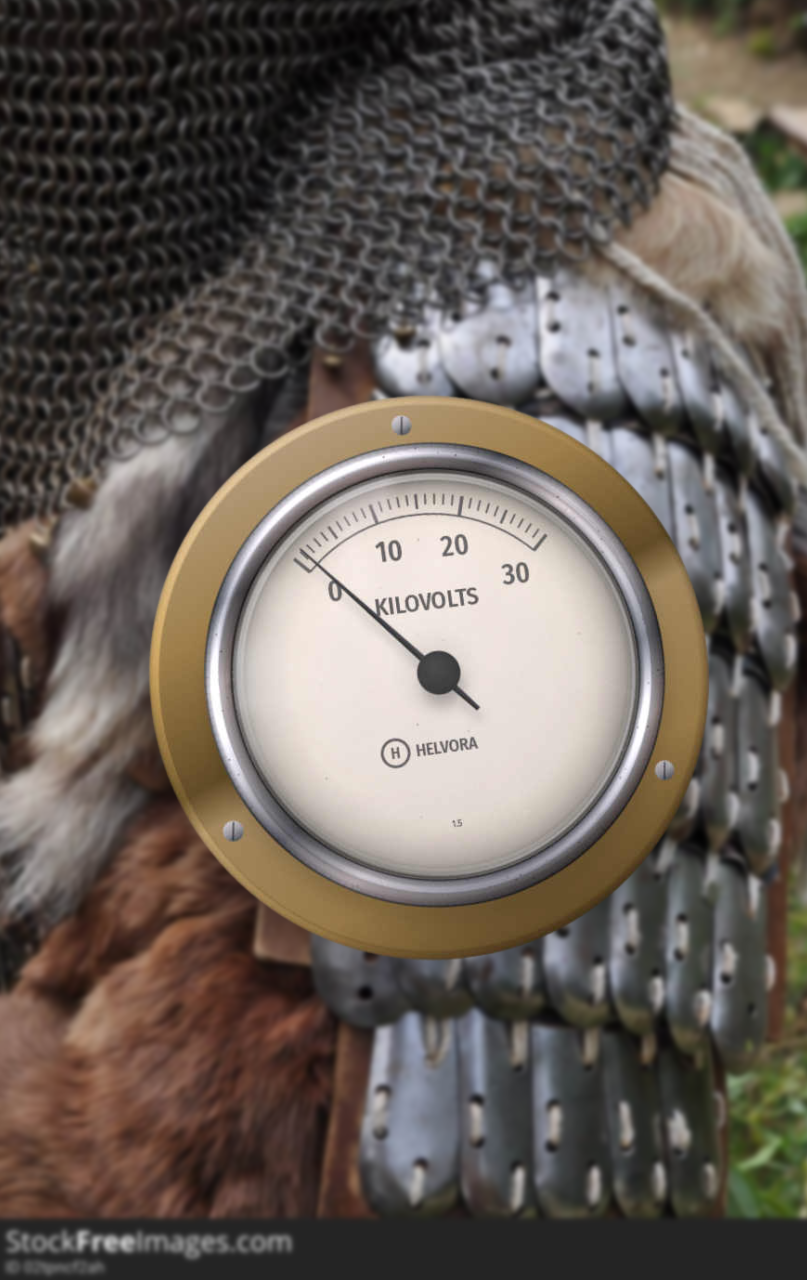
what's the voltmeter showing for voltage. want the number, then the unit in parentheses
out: 1 (kV)
